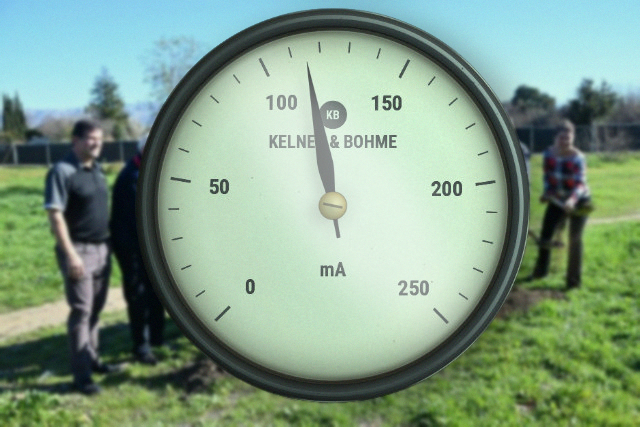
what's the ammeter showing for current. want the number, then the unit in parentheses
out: 115 (mA)
